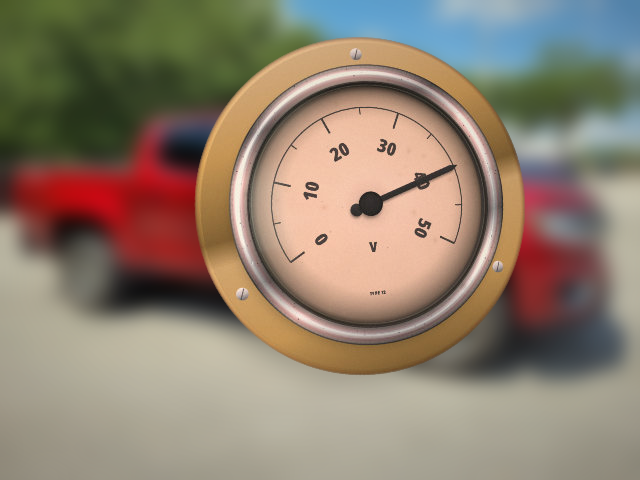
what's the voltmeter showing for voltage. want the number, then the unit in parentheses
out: 40 (V)
